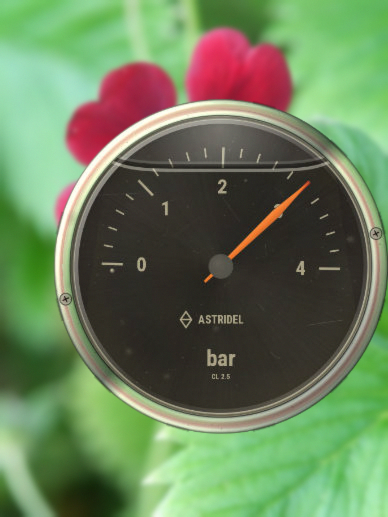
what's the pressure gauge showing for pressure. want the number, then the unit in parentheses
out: 3 (bar)
